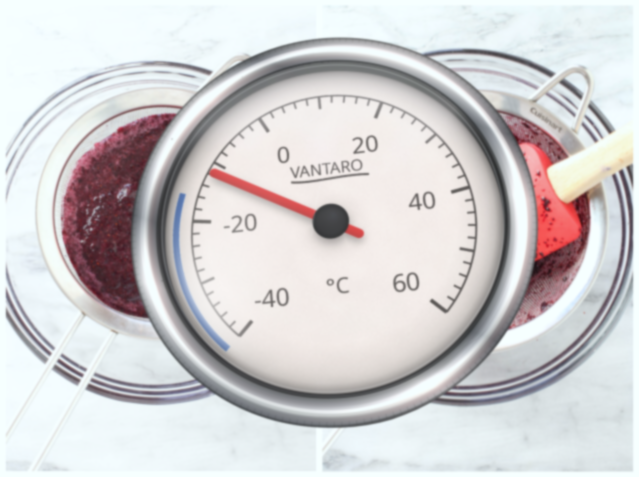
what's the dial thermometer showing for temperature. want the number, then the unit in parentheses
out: -12 (°C)
